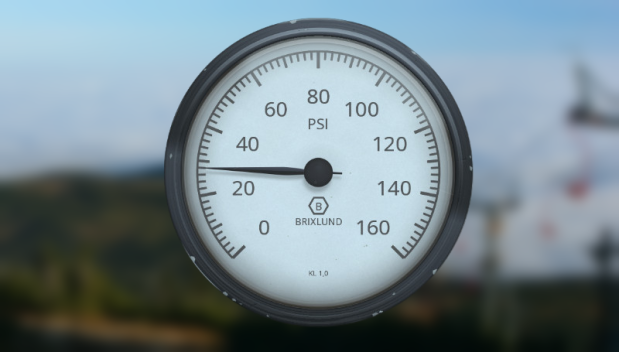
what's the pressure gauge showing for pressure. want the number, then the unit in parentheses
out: 28 (psi)
